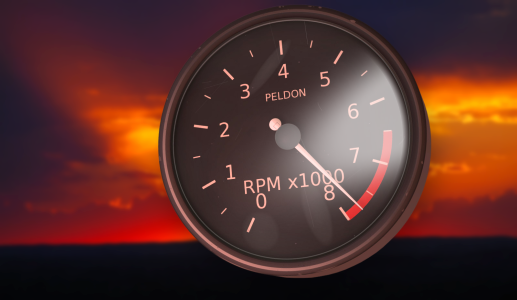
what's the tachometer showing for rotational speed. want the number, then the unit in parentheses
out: 7750 (rpm)
